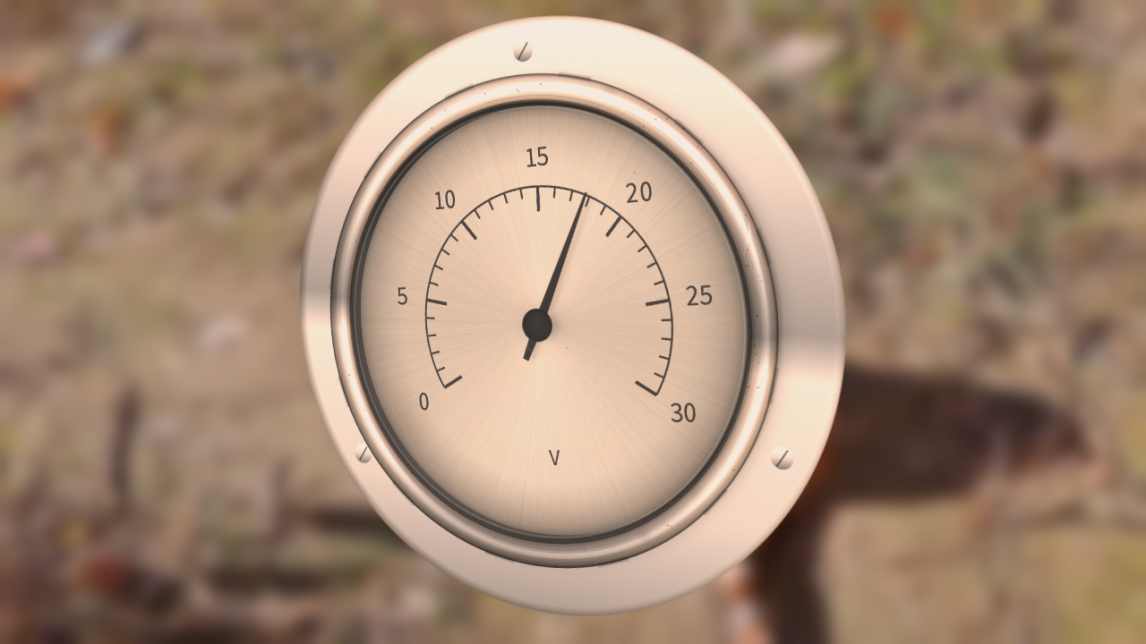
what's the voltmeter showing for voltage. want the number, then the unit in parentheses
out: 18 (V)
